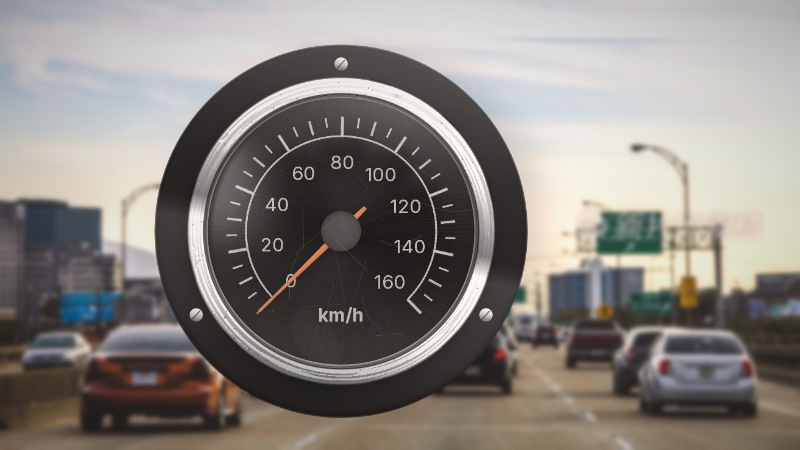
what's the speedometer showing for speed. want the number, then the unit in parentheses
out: 0 (km/h)
